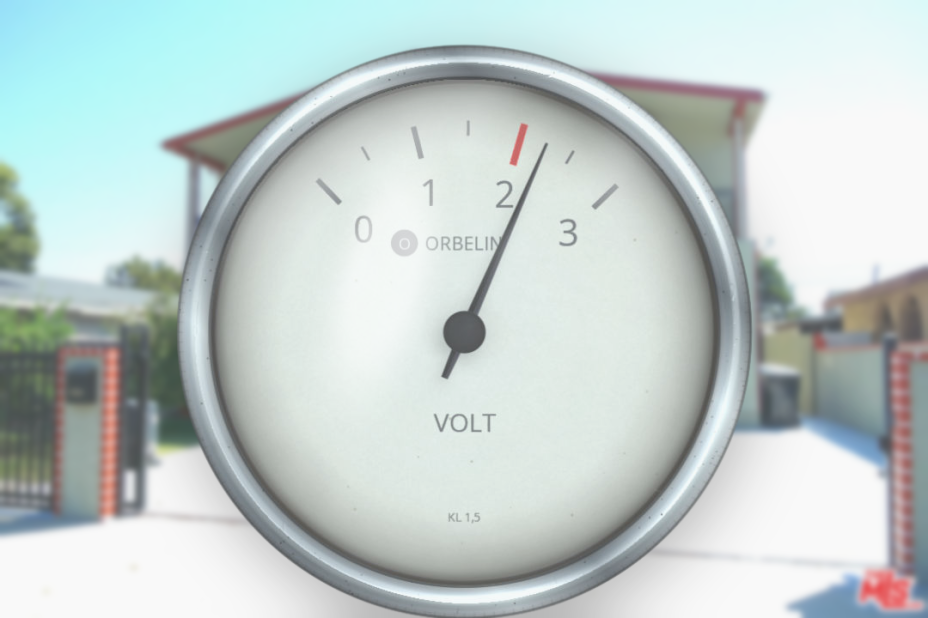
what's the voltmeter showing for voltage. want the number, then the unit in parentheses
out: 2.25 (V)
